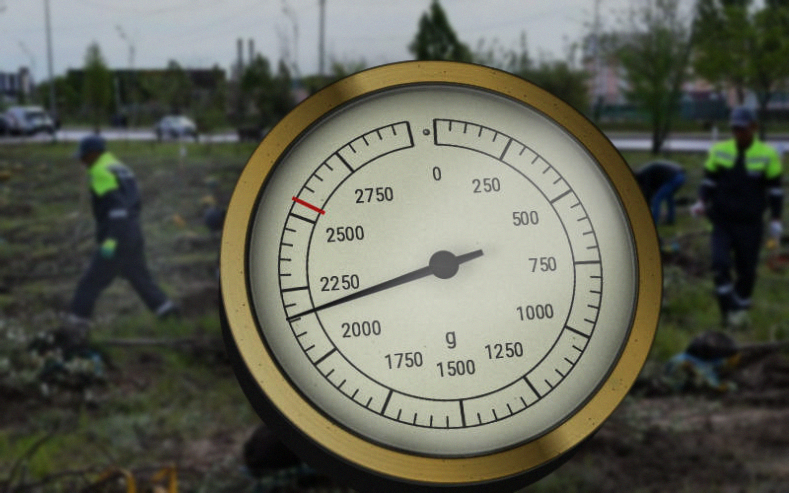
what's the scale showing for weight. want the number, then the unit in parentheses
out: 2150 (g)
